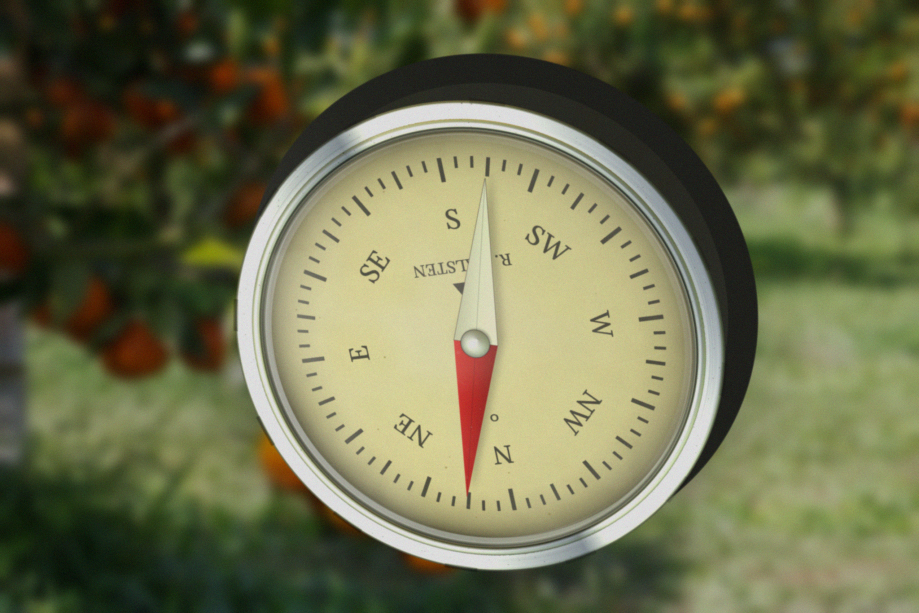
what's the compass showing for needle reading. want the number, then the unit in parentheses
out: 15 (°)
